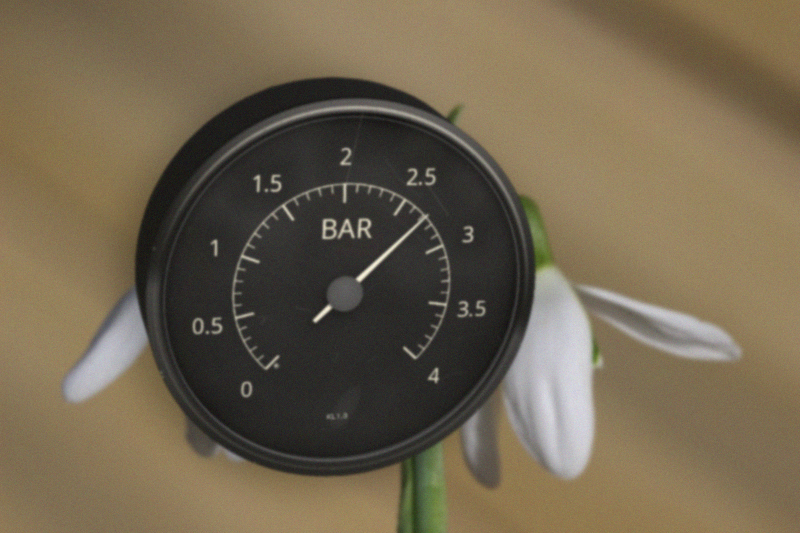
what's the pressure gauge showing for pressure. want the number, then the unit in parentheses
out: 2.7 (bar)
